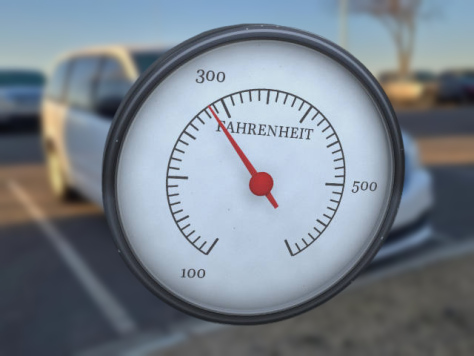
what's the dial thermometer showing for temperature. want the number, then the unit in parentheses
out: 285 (°F)
